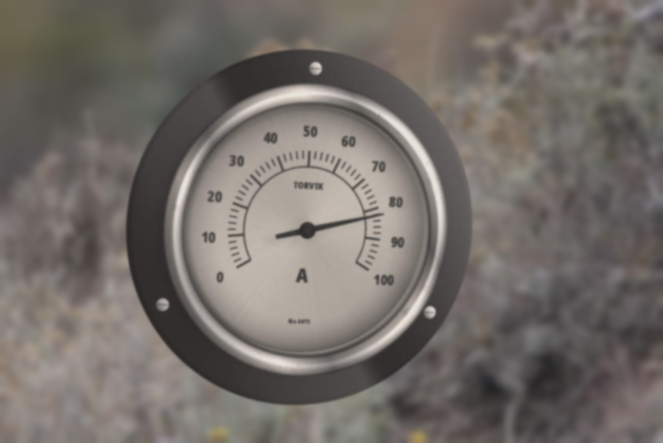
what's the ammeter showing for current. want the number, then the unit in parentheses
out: 82 (A)
